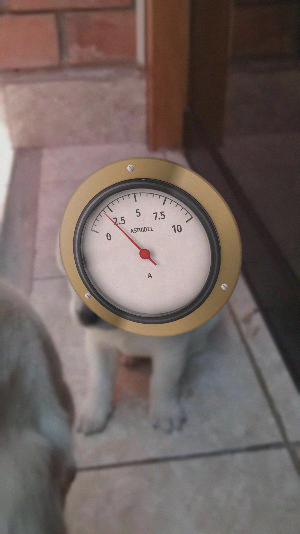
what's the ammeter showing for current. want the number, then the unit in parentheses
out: 2 (A)
